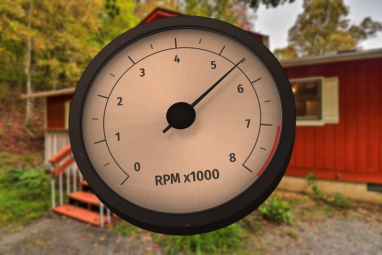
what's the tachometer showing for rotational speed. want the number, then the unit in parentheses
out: 5500 (rpm)
